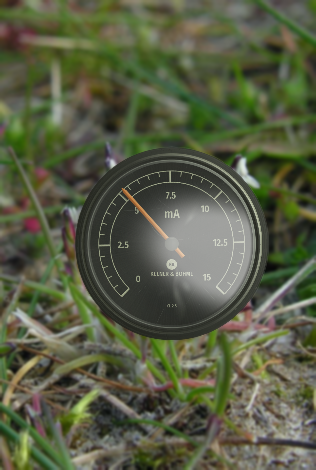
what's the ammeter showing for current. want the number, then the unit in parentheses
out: 5.25 (mA)
